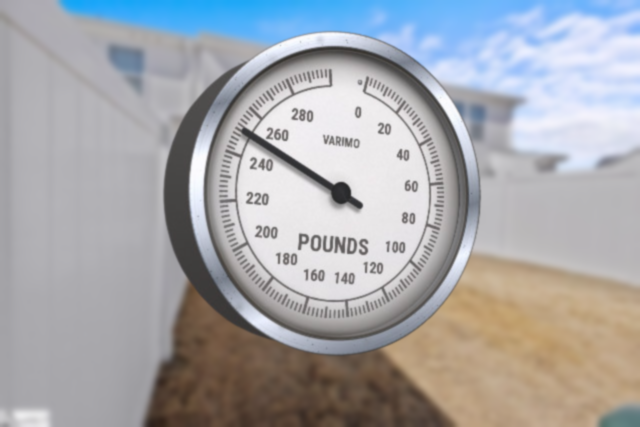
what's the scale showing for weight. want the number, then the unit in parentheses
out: 250 (lb)
